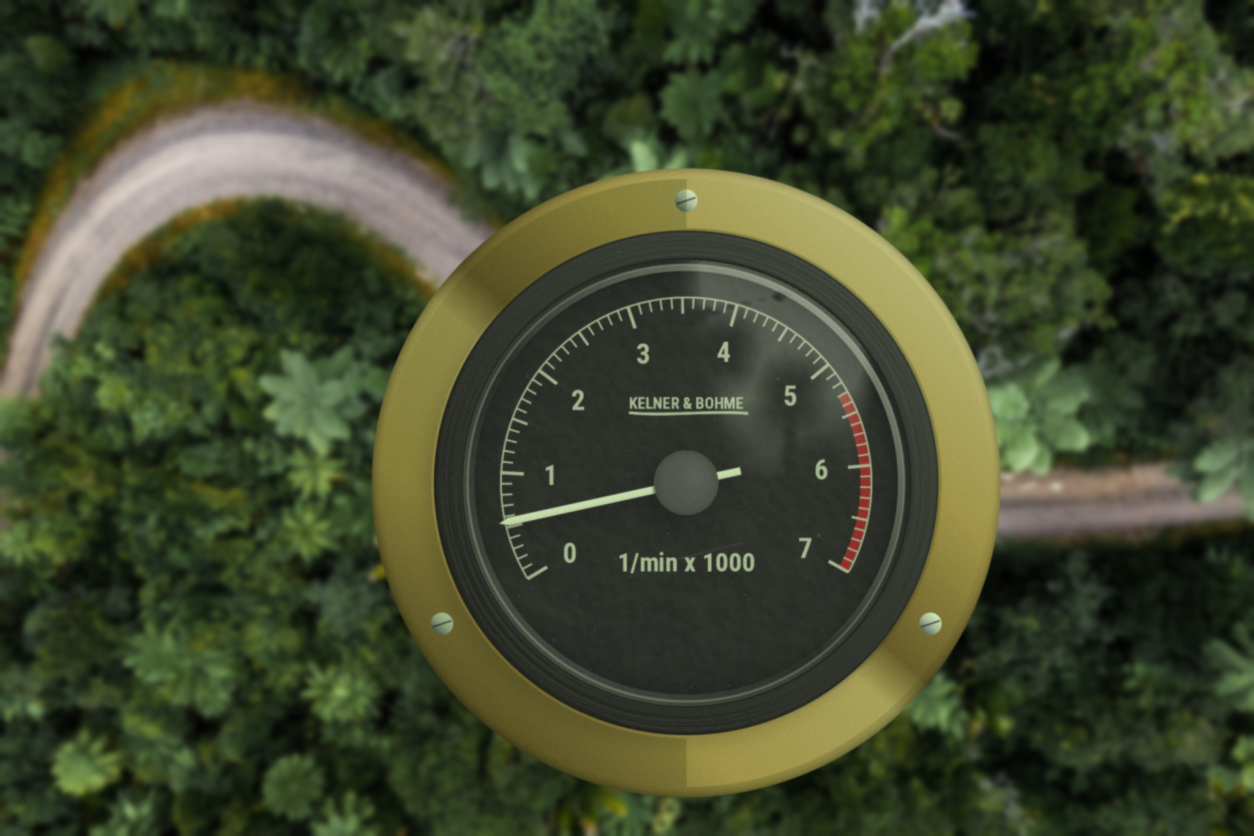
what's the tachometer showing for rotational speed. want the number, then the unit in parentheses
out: 550 (rpm)
